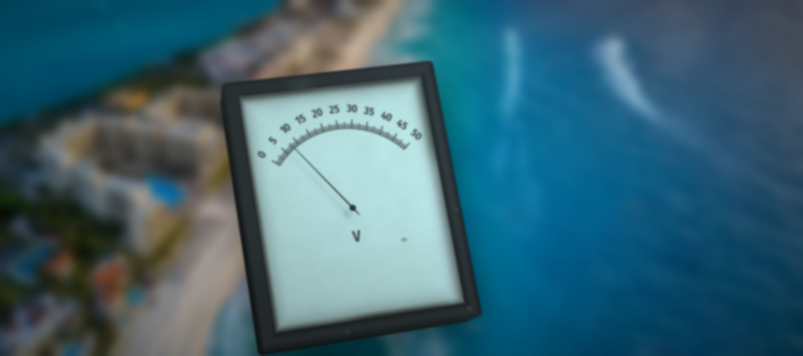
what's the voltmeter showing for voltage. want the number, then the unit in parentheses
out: 7.5 (V)
